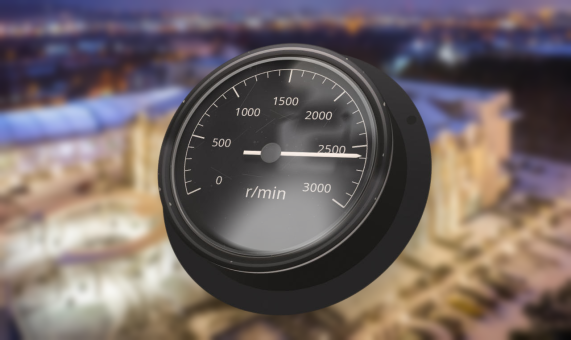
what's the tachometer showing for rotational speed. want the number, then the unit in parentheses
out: 2600 (rpm)
